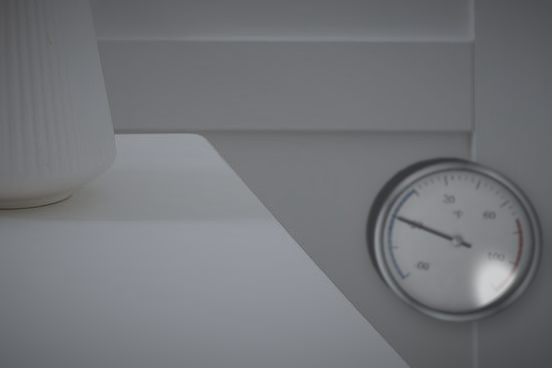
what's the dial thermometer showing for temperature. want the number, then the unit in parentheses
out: -20 (°F)
